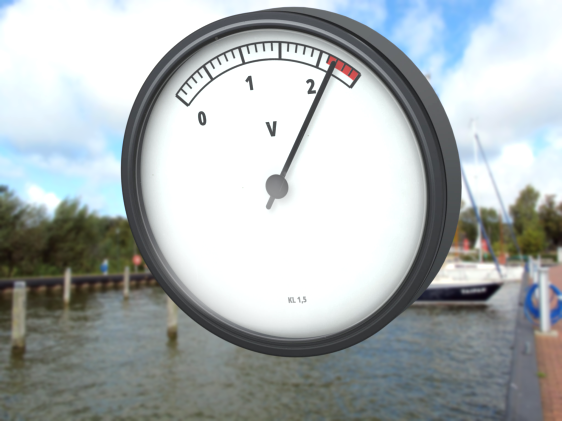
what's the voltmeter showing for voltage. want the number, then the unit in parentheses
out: 2.2 (V)
